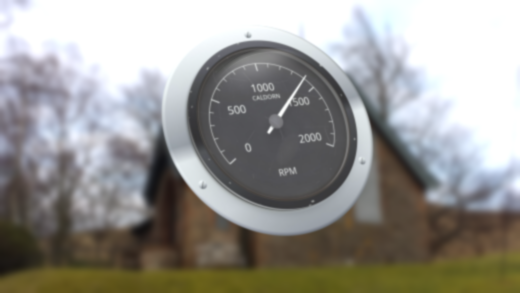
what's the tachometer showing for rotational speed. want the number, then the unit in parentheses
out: 1400 (rpm)
